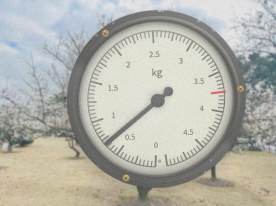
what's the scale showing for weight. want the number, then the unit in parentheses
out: 0.7 (kg)
